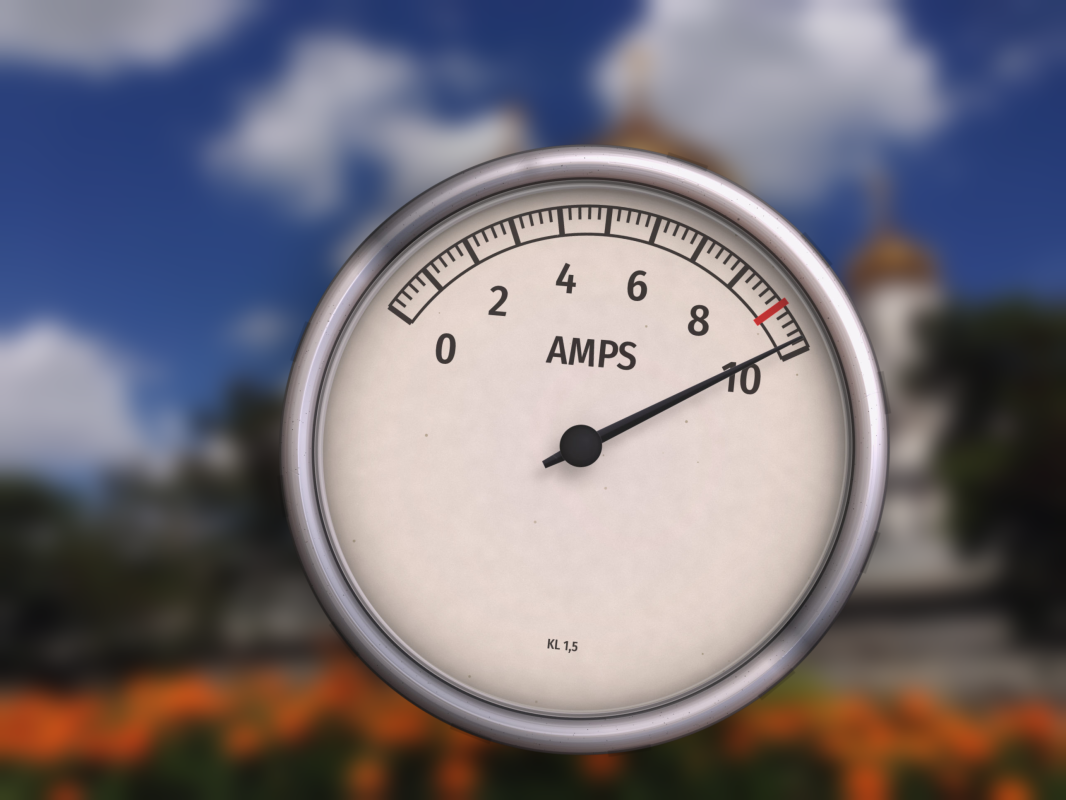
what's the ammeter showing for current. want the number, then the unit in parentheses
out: 9.8 (A)
